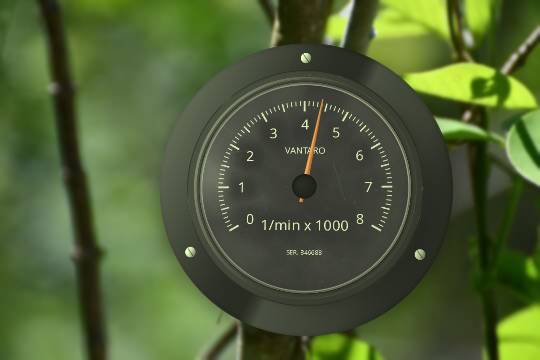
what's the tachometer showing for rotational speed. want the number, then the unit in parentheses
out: 4400 (rpm)
